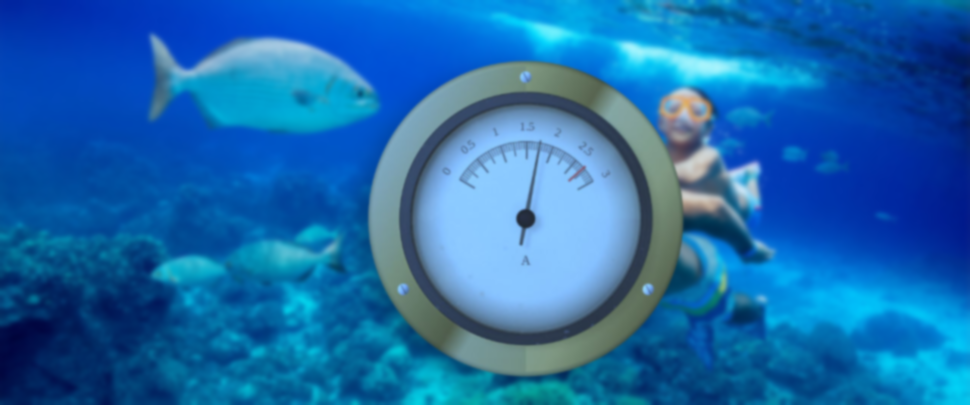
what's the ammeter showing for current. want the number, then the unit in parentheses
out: 1.75 (A)
